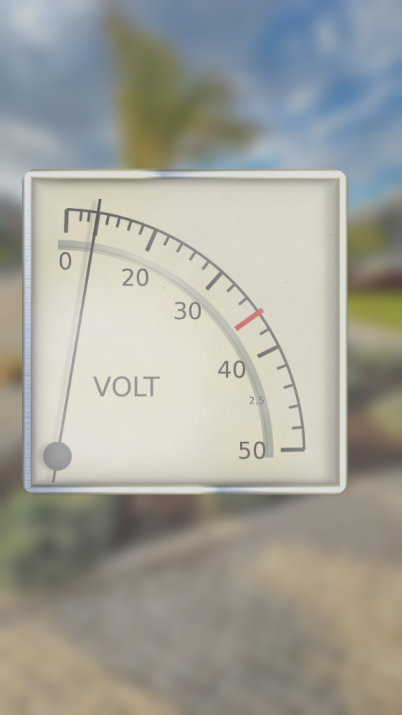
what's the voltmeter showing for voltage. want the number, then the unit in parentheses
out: 10 (V)
